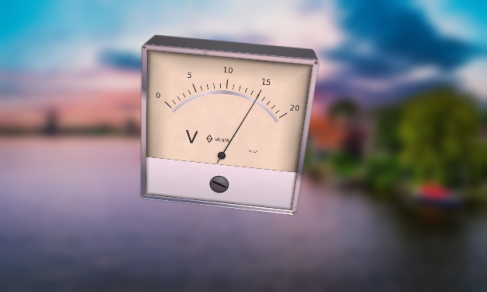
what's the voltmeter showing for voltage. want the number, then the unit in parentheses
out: 15 (V)
